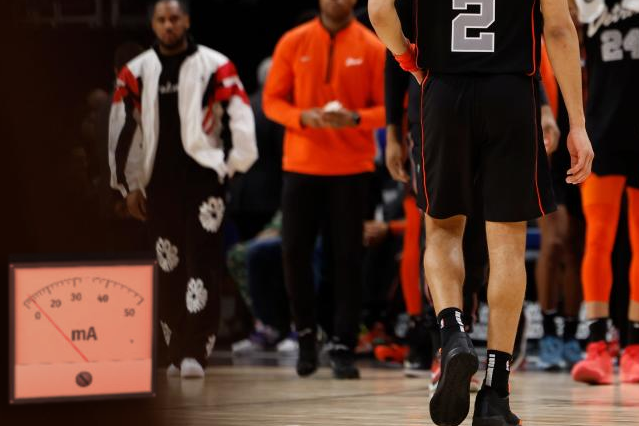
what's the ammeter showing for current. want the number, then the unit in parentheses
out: 10 (mA)
